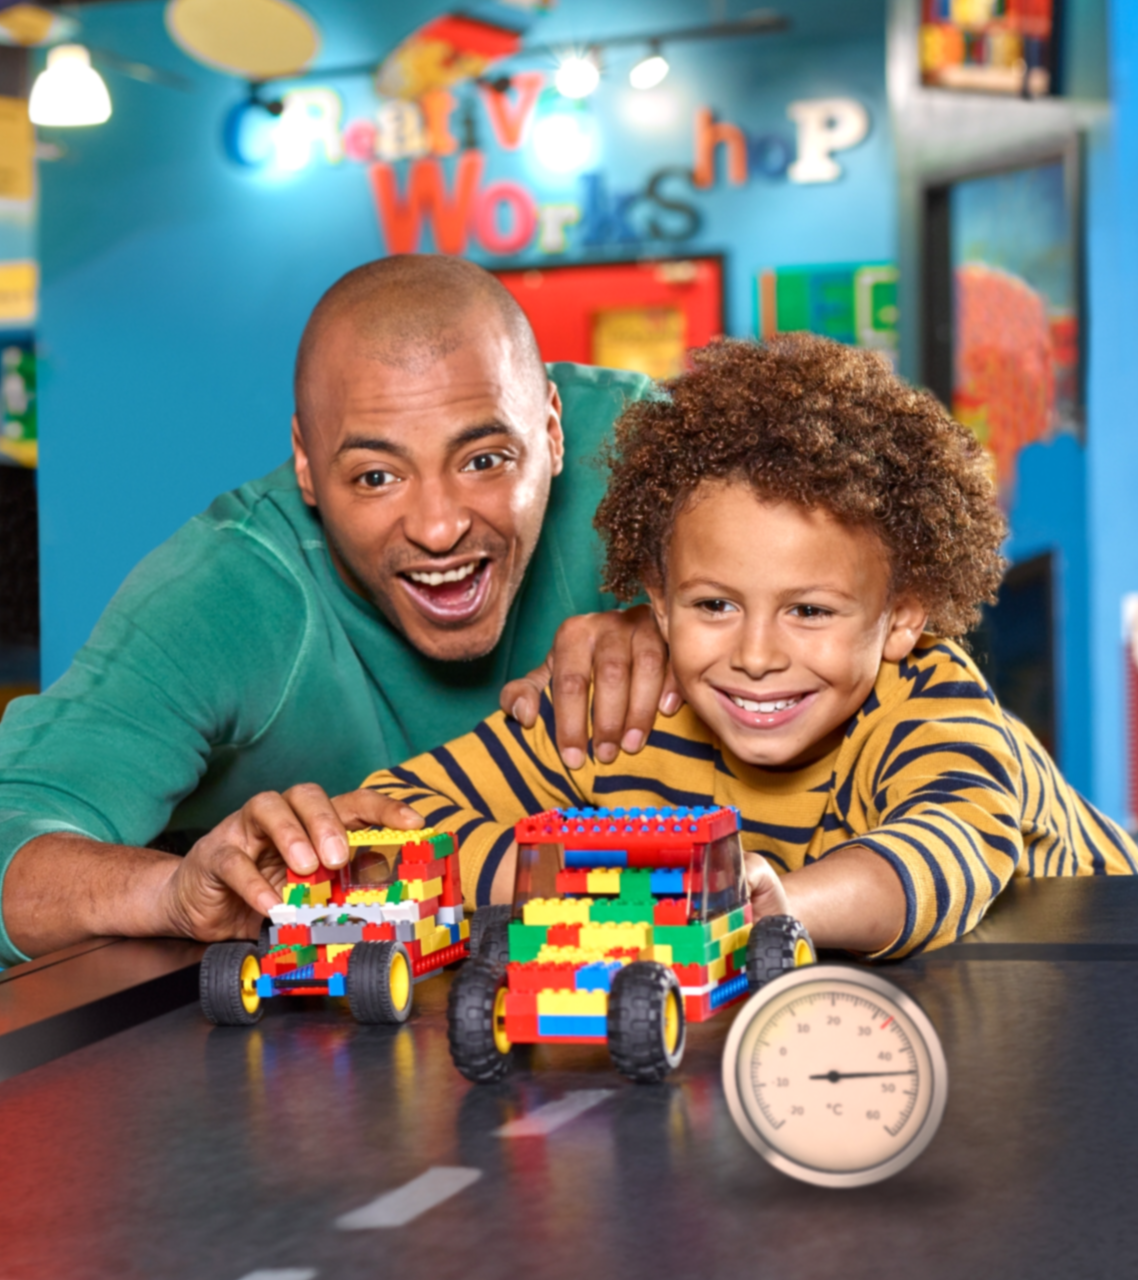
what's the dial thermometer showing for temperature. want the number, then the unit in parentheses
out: 45 (°C)
